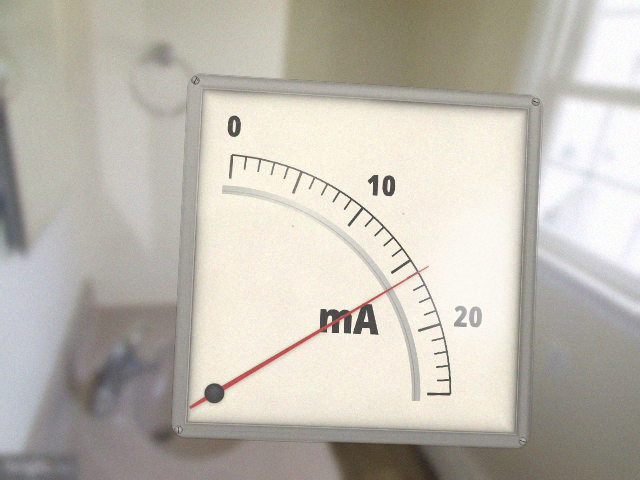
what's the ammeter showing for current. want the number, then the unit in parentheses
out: 16 (mA)
